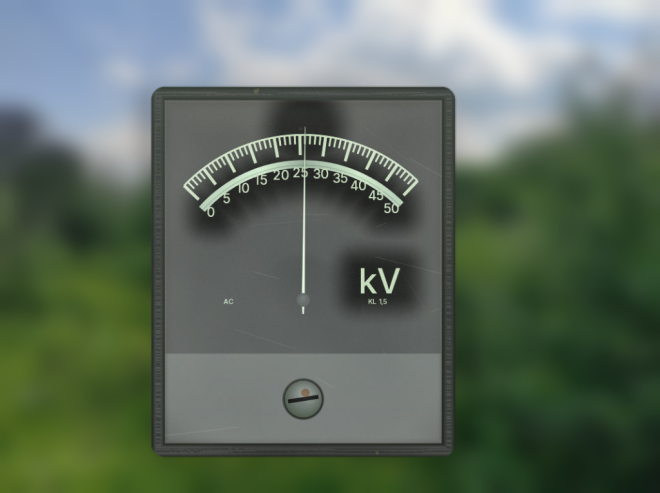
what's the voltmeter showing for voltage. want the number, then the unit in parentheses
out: 26 (kV)
